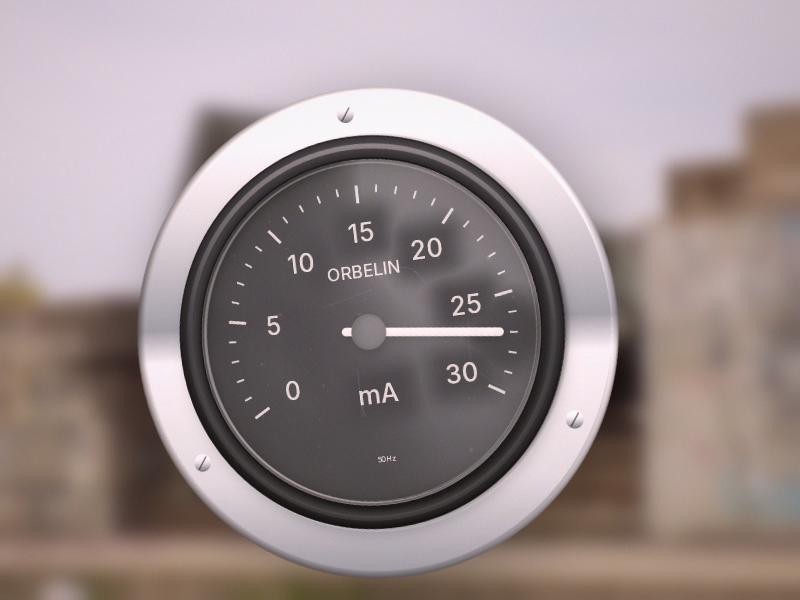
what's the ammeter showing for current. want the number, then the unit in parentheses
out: 27 (mA)
